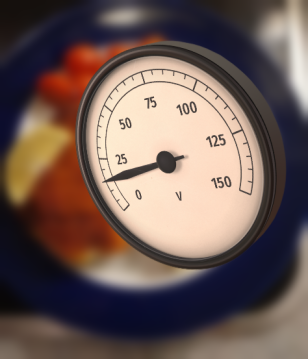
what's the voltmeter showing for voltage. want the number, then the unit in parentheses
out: 15 (V)
